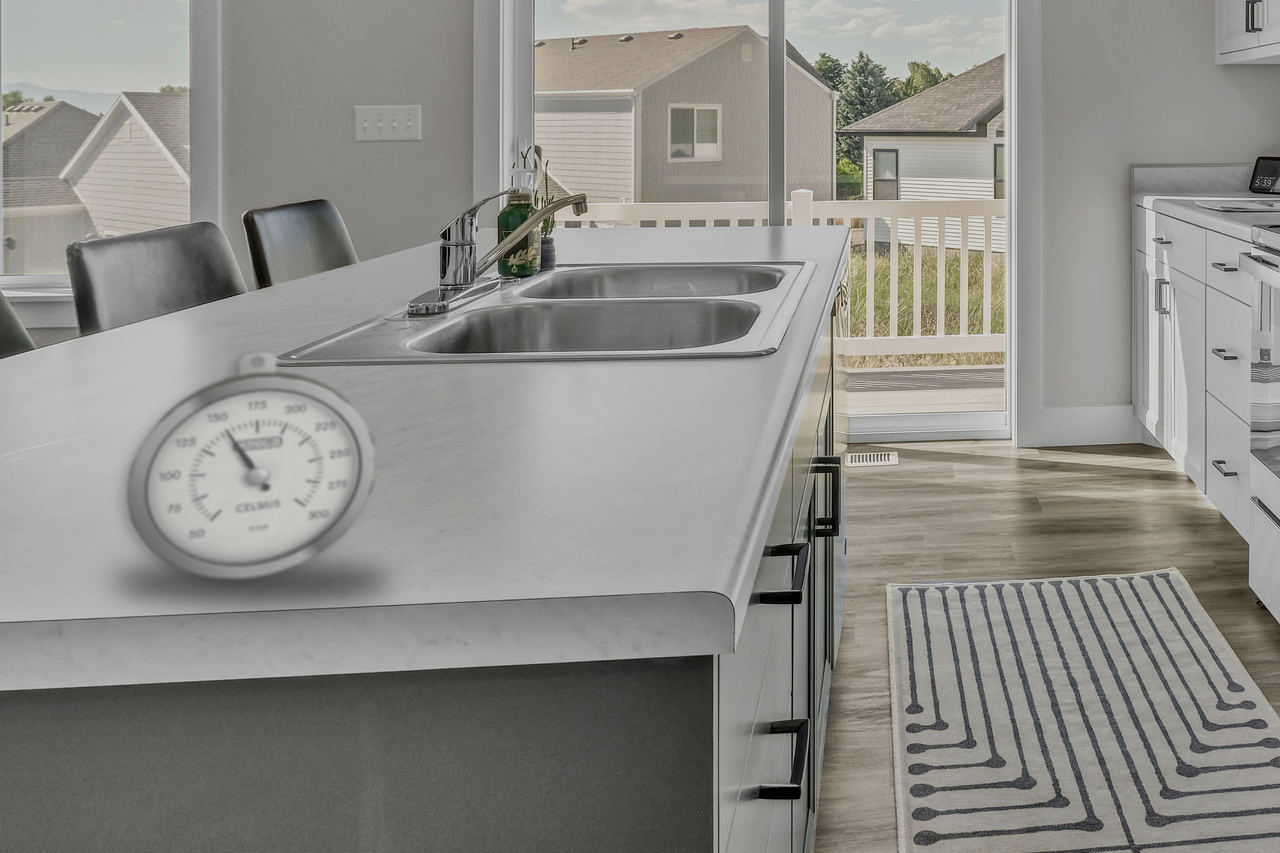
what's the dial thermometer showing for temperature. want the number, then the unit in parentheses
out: 150 (°C)
